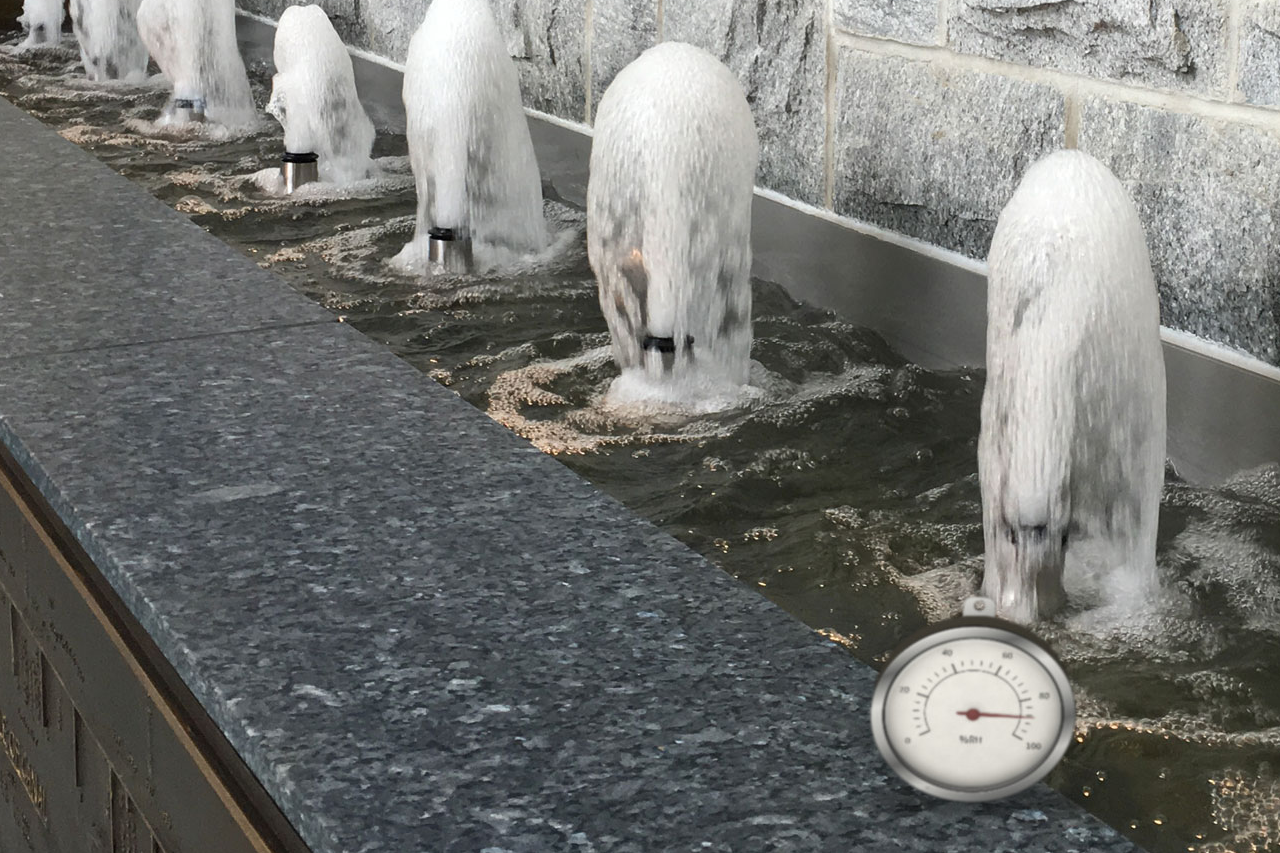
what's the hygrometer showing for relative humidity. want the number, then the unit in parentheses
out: 88 (%)
